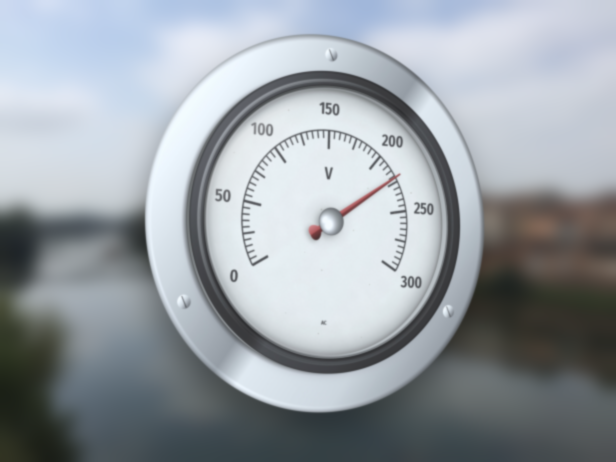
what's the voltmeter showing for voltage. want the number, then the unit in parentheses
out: 220 (V)
